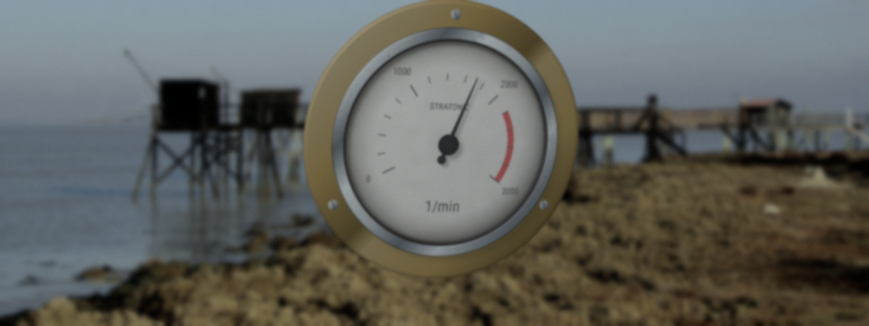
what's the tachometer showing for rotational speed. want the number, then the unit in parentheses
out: 1700 (rpm)
